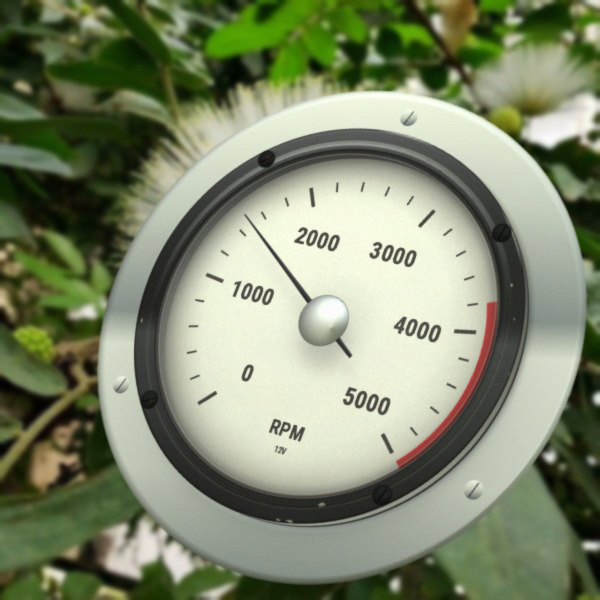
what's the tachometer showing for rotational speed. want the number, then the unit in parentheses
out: 1500 (rpm)
